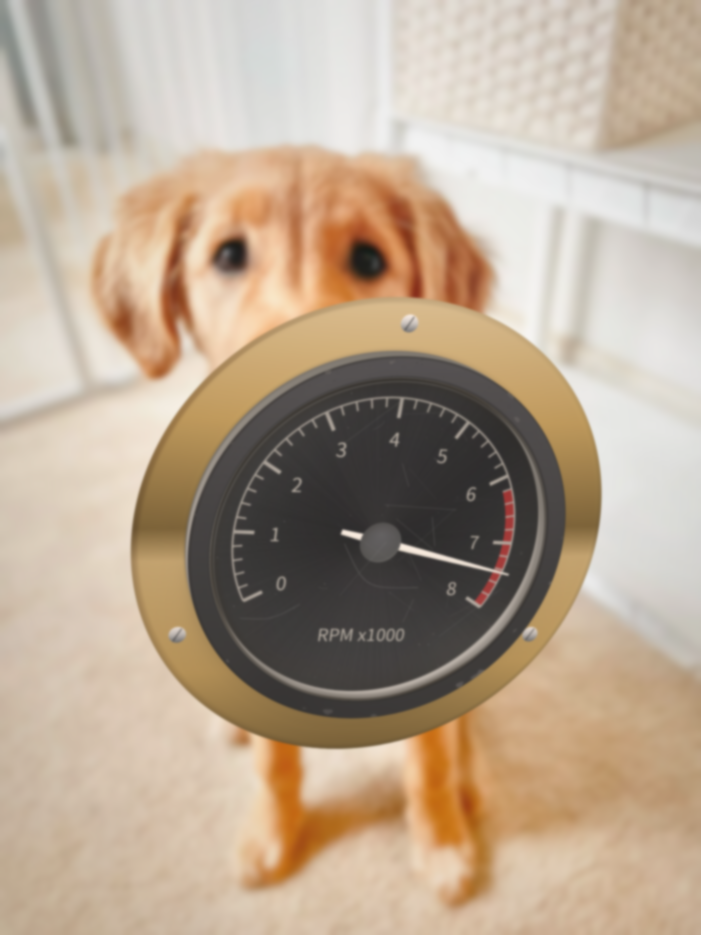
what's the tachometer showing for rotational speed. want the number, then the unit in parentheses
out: 7400 (rpm)
